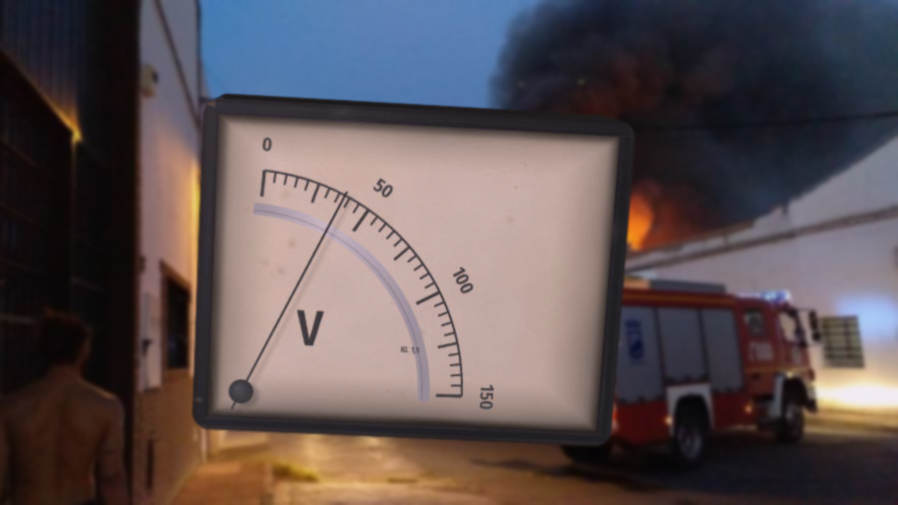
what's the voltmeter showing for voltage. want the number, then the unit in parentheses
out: 37.5 (V)
